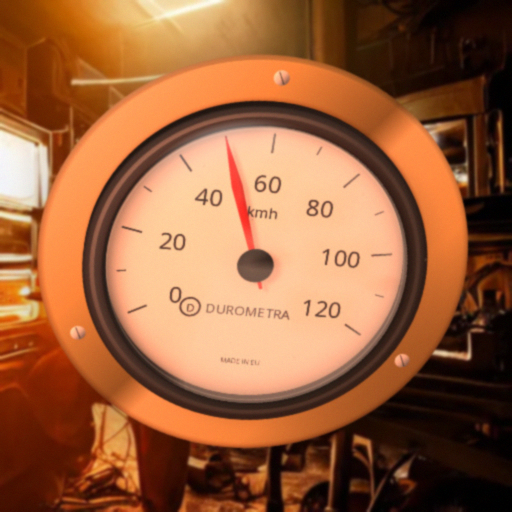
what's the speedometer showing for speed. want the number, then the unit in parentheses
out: 50 (km/h)
